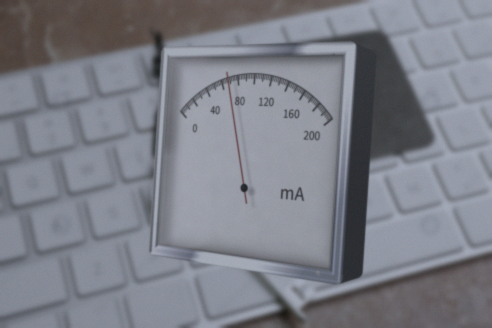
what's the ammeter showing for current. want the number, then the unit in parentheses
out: 70 (mA)
